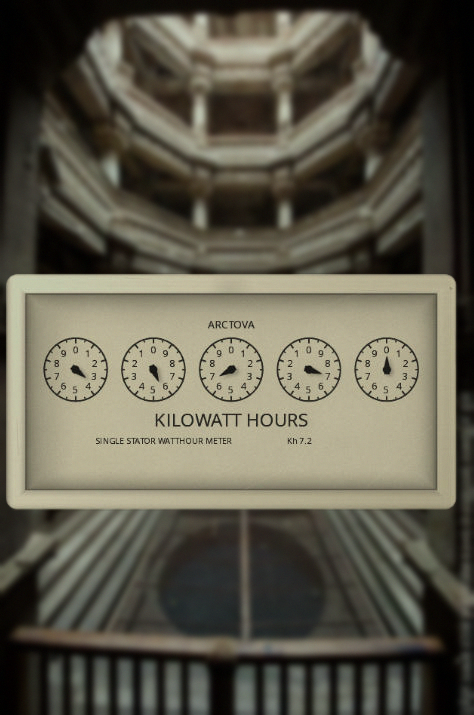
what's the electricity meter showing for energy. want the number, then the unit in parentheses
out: 35670 (kWh)
